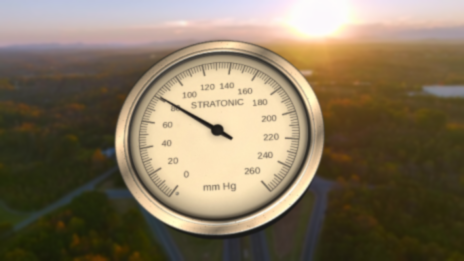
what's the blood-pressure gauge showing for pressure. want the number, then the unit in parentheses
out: 80 (mmHg)
